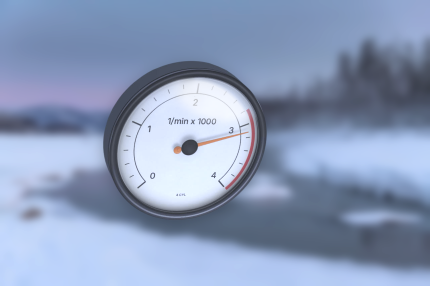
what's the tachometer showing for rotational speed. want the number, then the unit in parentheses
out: 3100 (rpm)
